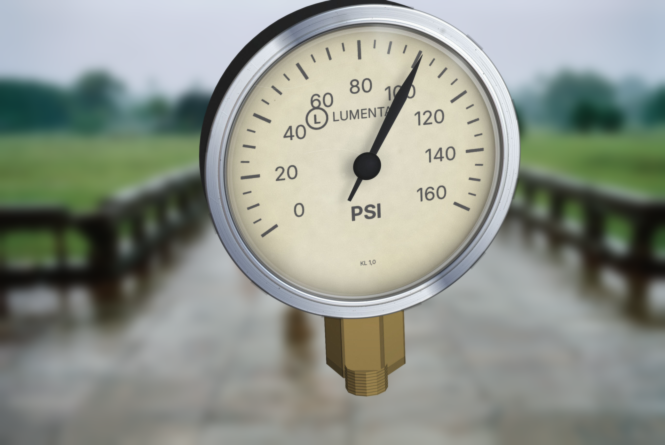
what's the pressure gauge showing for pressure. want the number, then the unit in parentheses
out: 100 (psi)
